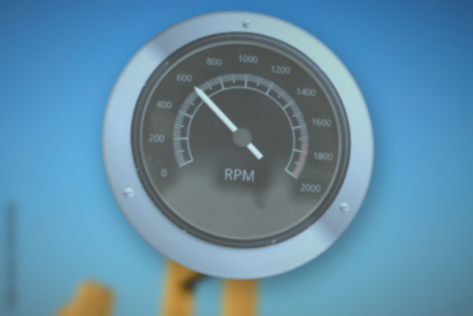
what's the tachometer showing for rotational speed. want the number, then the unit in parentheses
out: 600 (rpm)
